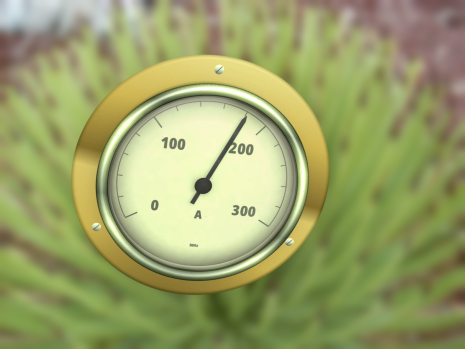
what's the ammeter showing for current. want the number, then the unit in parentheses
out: 180 (A)
